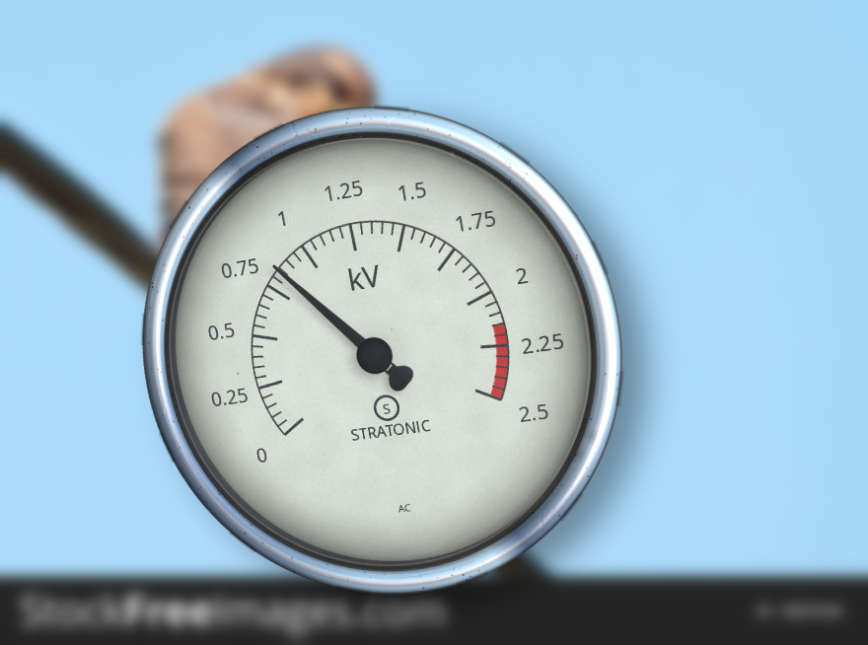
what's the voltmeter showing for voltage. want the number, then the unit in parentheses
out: 0.85 (kV)
